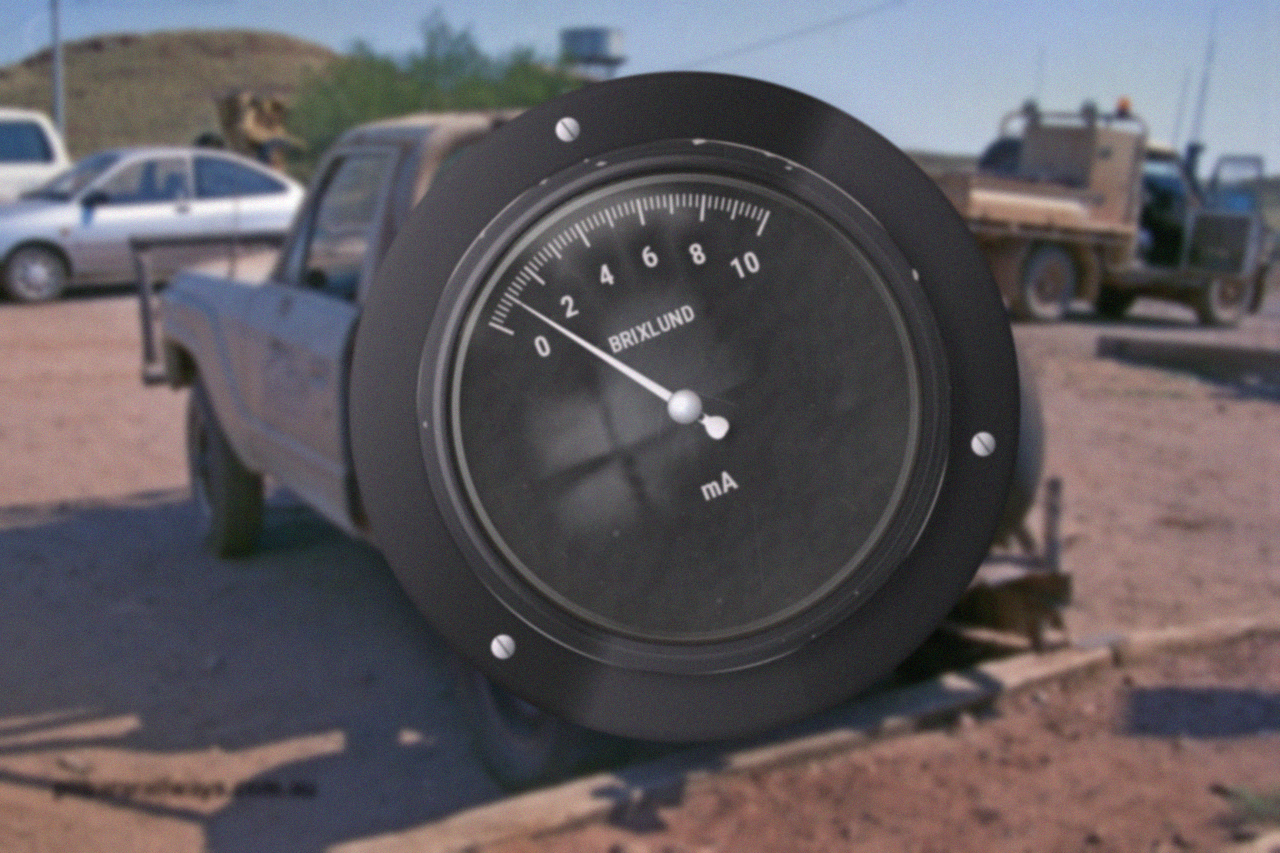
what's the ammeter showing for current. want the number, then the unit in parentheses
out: 1 (mA)
